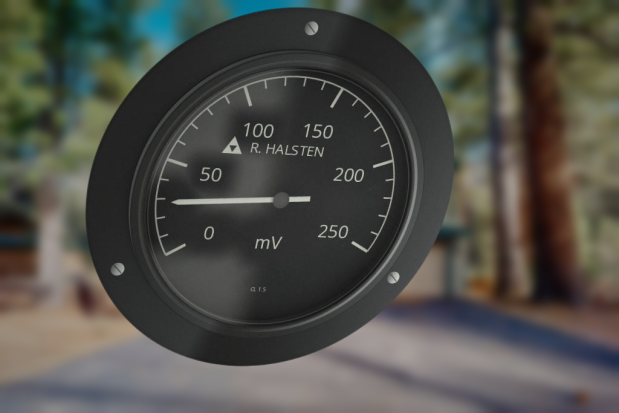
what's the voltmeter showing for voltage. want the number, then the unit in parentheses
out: 30 (mV)
